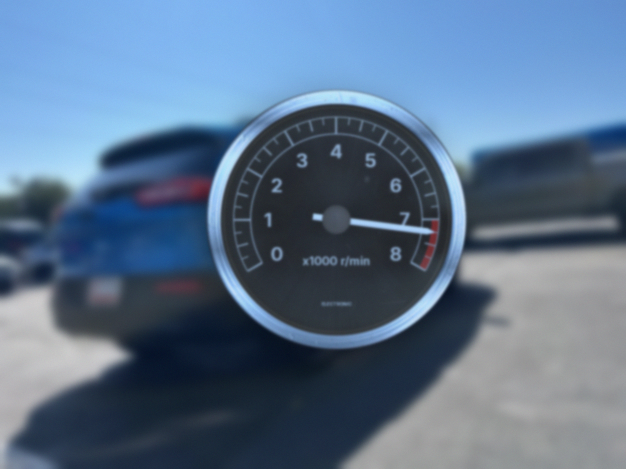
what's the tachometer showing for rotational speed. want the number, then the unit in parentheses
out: 7250 (rpm)
